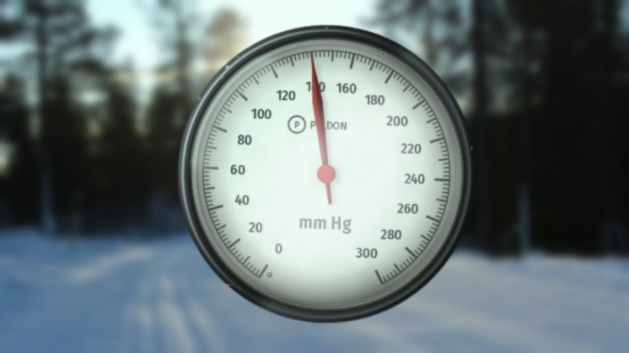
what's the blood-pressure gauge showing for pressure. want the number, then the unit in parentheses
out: 140 (mmHg)
